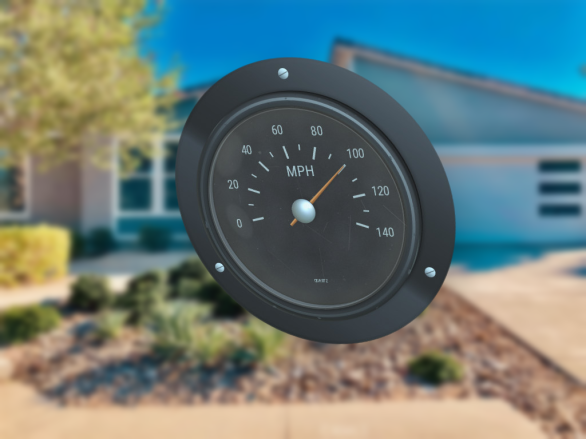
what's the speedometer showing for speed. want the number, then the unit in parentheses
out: 100 (mph)
